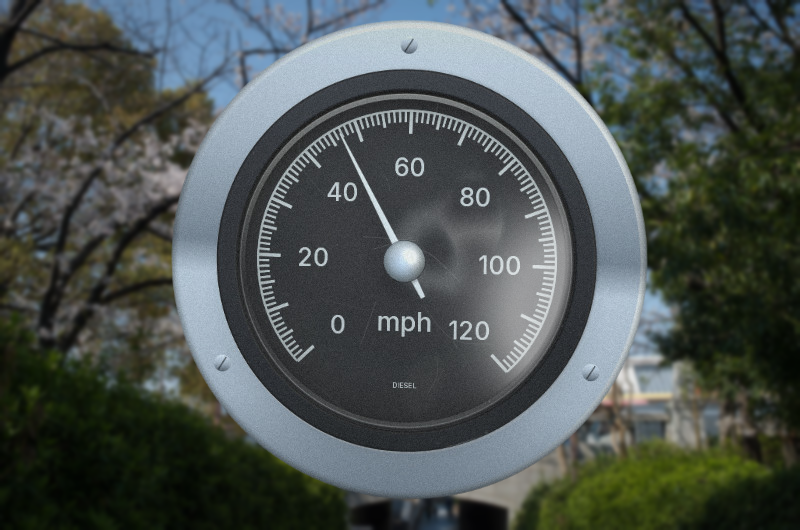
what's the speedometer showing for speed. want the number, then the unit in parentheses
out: 47 (mph)
